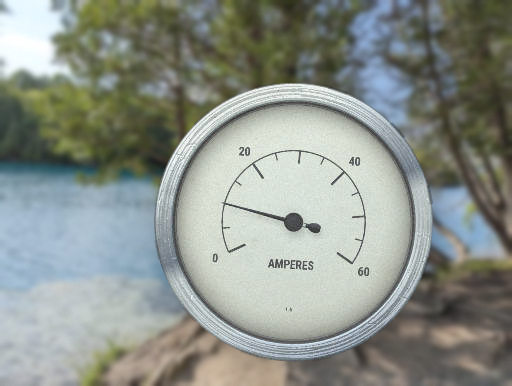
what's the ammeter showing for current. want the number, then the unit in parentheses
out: 10 (A)
